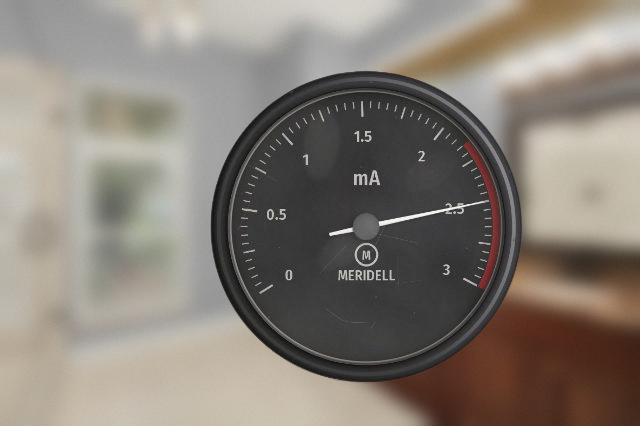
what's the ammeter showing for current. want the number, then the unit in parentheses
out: 2.5 (mA)
